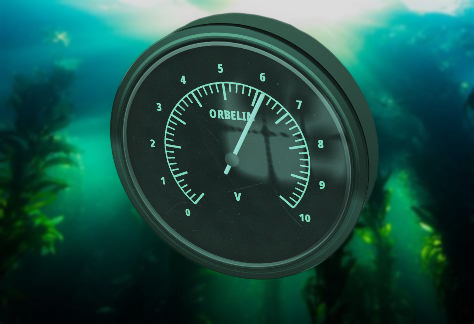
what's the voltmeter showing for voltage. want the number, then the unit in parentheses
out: 6.2 (V)
